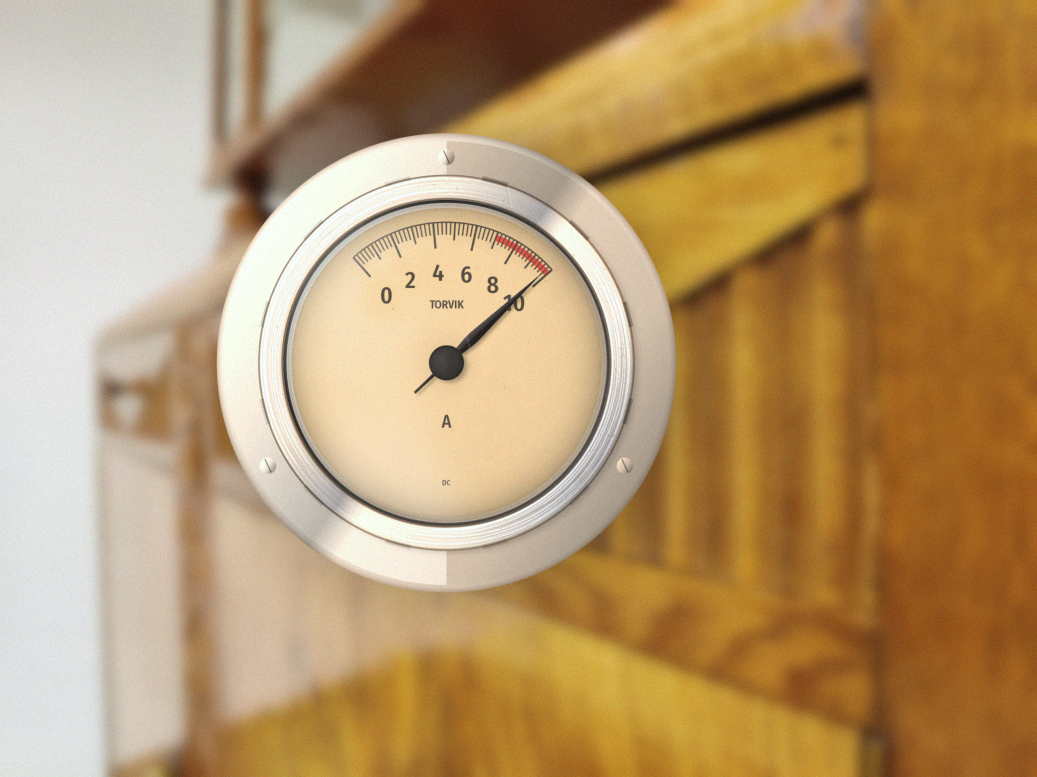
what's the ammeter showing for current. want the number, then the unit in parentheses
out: 9.8 (A)
